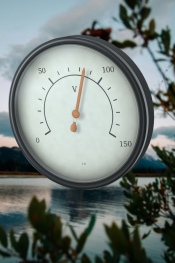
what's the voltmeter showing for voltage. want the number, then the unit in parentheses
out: 85 (V)
